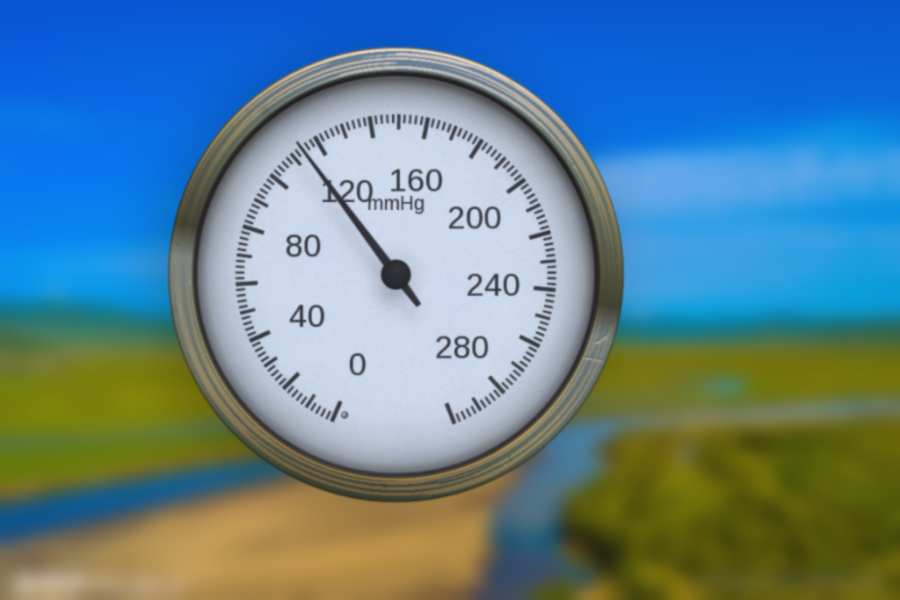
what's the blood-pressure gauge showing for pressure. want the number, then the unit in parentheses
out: 114 (mmHg)
